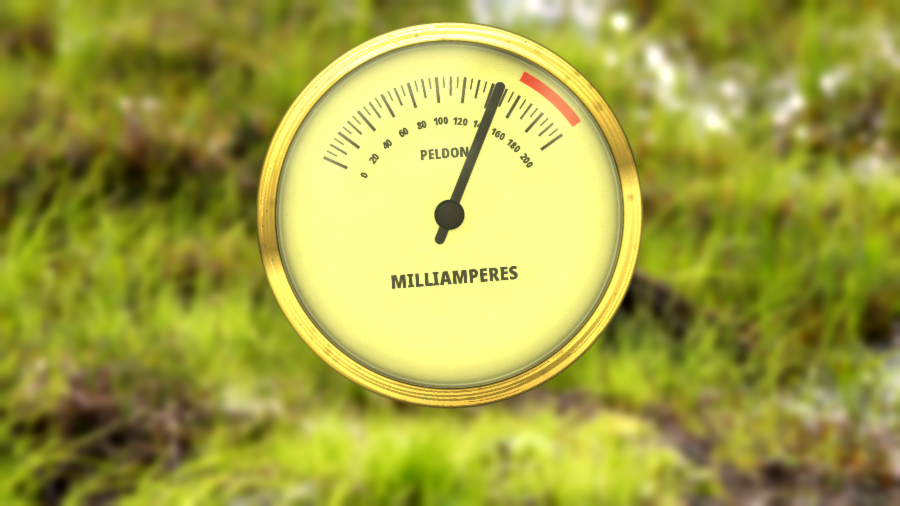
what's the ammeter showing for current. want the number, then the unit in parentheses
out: 145 (mA)
